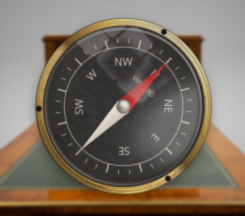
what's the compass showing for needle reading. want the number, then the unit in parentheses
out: 0 (°)
